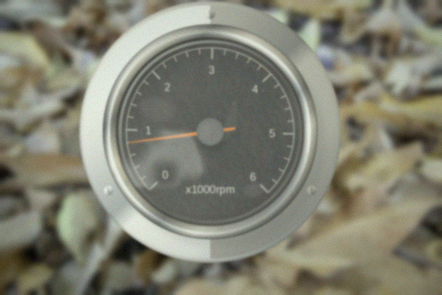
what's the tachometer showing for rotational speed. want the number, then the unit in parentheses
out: 800 (rpm)
